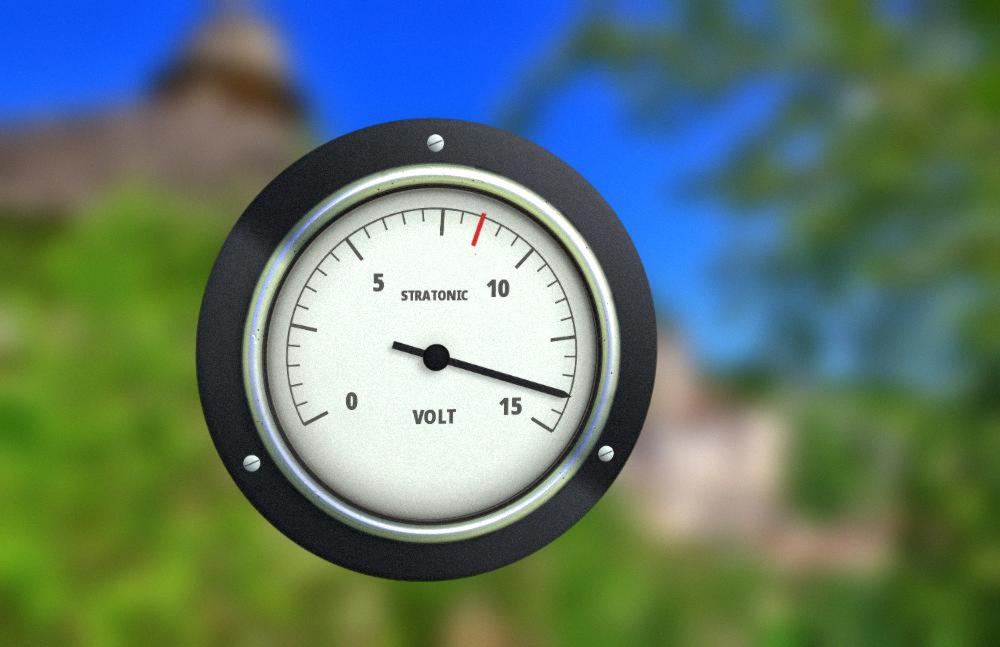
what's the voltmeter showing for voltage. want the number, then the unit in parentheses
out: 14 (V)
